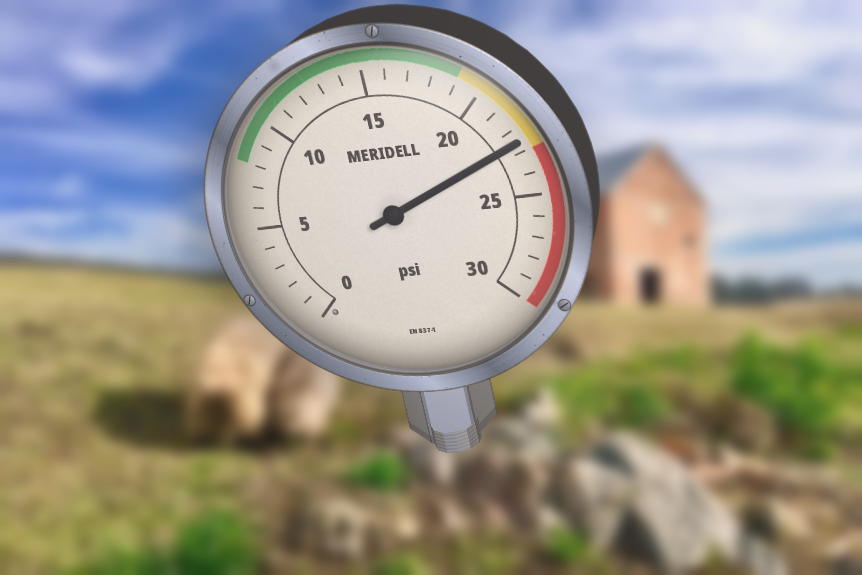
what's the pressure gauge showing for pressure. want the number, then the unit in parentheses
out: 22.5 (psi)
